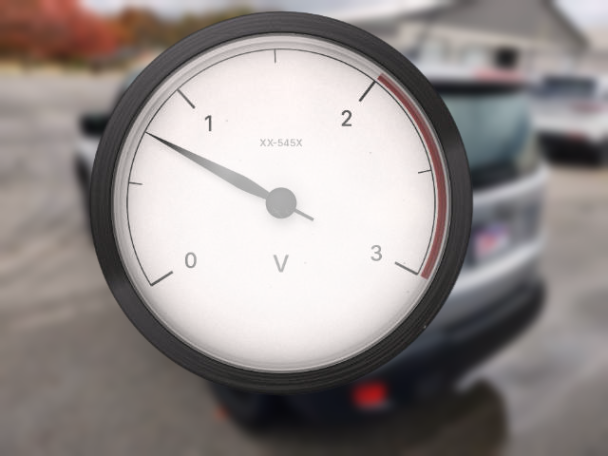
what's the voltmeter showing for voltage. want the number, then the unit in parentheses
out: 0.75 (V)
